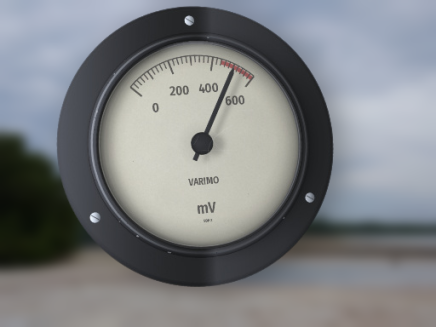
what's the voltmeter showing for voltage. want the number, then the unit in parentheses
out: 500 (mV)
